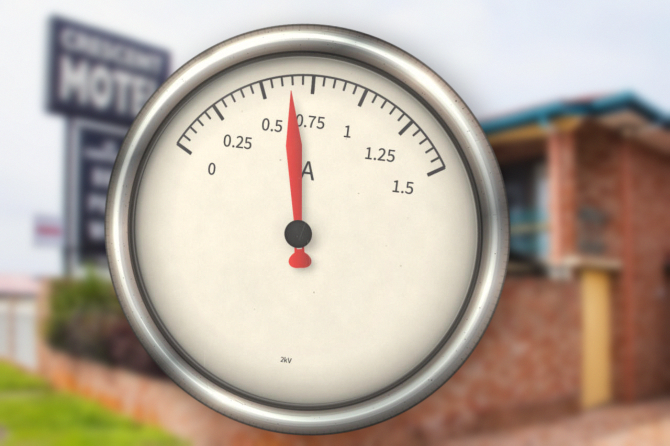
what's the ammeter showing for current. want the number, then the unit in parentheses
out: 0.65 (A)
